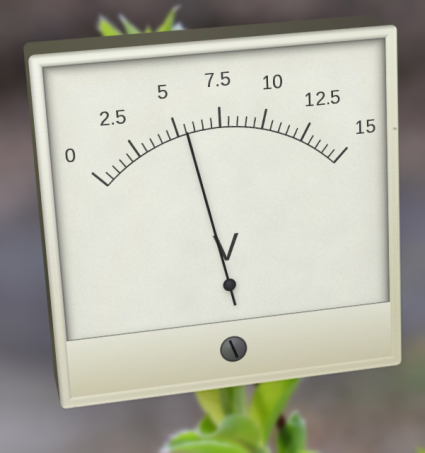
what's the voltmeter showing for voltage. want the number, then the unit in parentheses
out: 5.5 (V)
